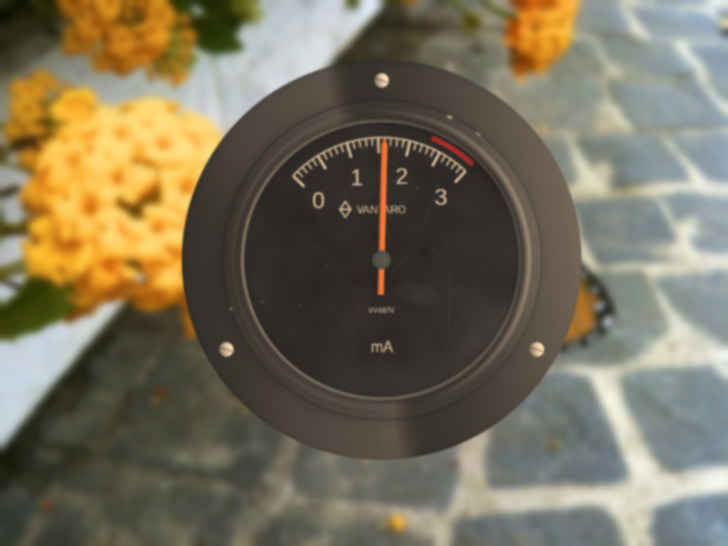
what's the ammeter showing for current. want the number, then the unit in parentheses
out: 1.6 (mA)
